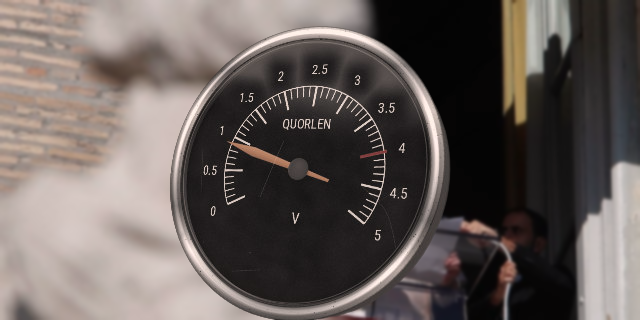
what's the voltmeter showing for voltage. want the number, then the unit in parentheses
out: 0.9 (V)
